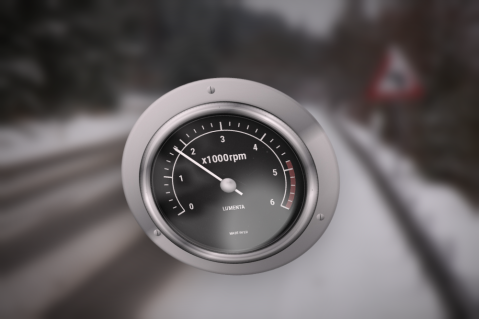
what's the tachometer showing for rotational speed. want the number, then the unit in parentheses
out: 1800 (rpm)
